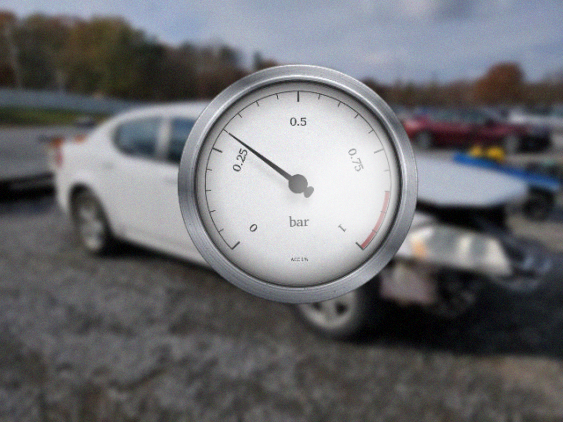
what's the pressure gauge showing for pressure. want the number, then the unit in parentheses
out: 0.3 (bar)
